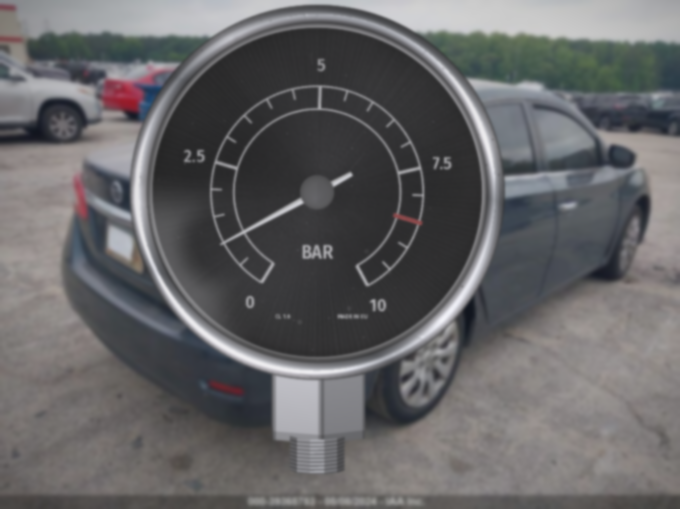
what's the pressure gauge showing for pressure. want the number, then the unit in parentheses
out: 1 (bar)
